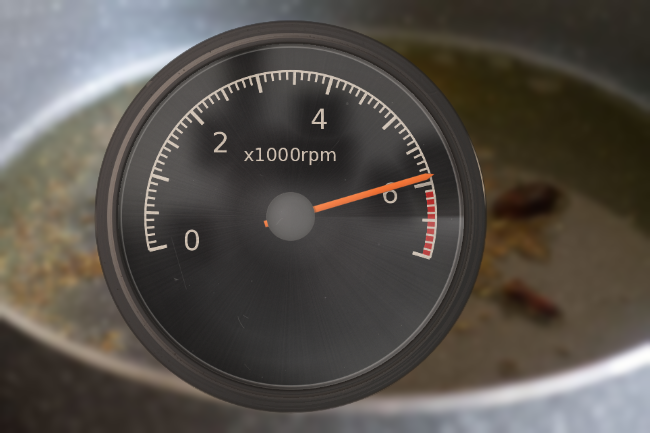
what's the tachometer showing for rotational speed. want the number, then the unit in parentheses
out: 5900 (rpm)
